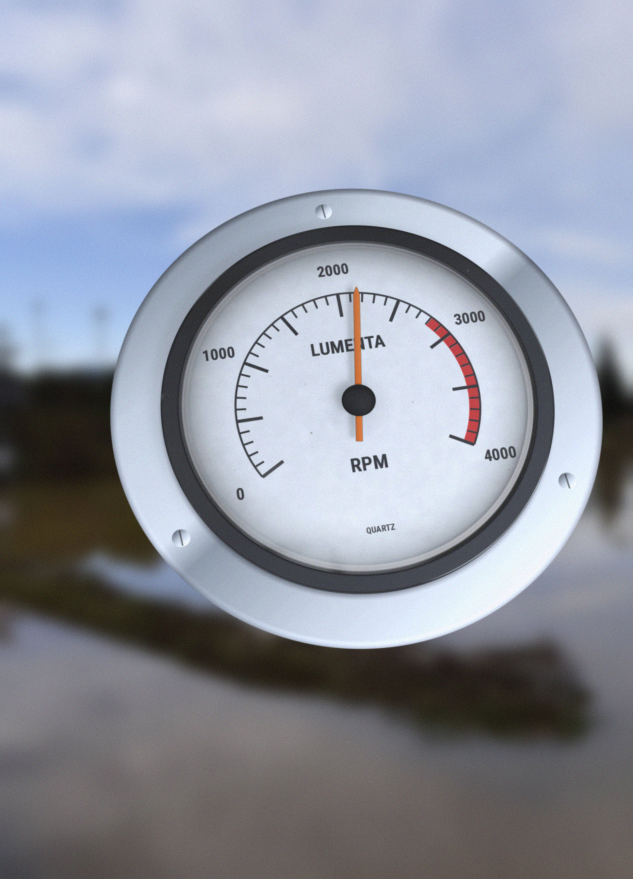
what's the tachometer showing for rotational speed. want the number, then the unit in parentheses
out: 2150 (rpm)
